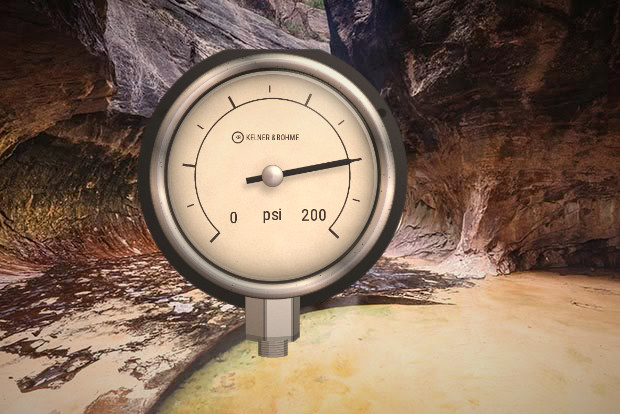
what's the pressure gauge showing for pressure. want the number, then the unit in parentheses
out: 160 (psi)
